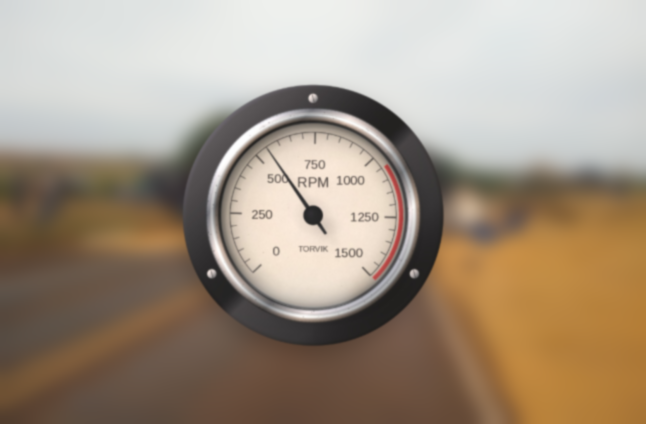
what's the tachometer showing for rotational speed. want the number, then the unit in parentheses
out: 550 (rpm)
